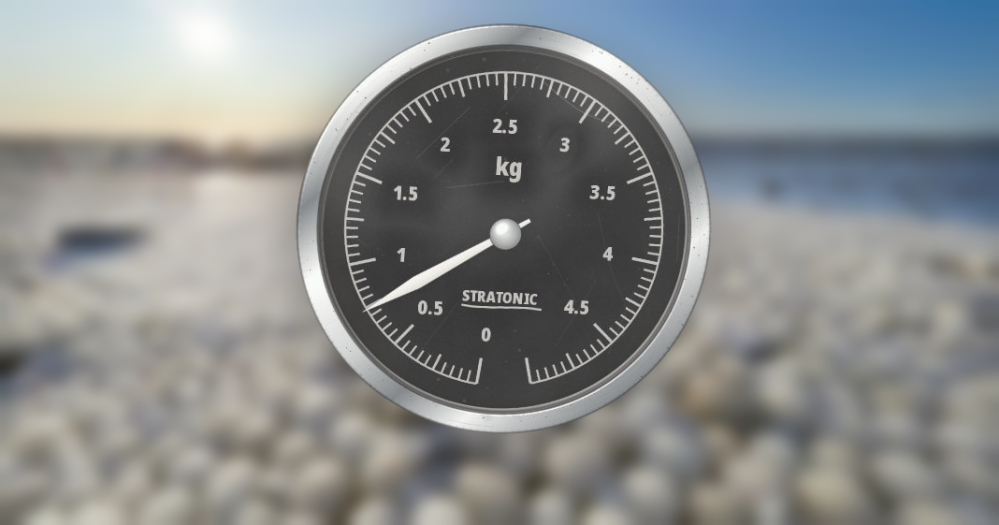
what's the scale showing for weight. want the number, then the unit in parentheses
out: 0.75 (kg)
